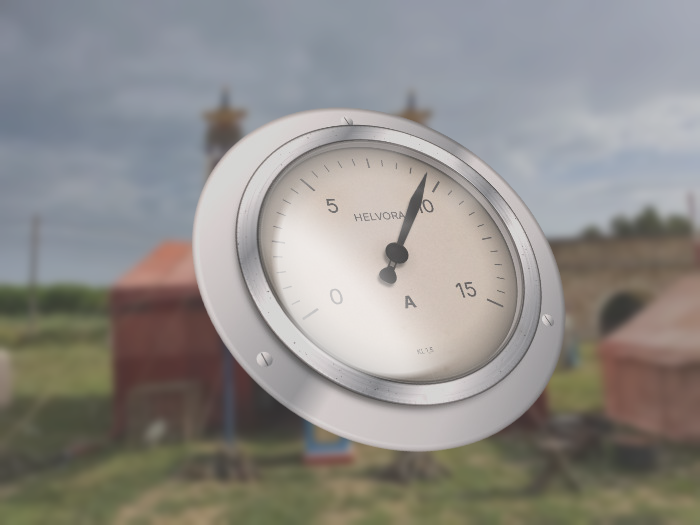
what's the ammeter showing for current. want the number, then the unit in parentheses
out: 9.5 (A)
